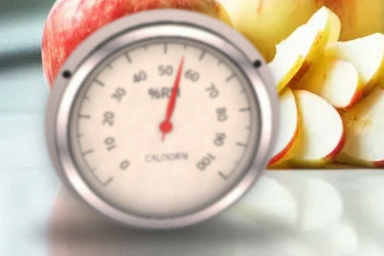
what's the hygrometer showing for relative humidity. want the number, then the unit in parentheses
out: 55 (%)
